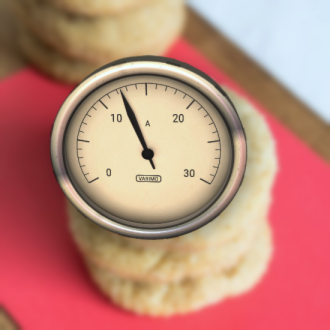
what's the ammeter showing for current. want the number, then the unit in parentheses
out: 12.5 (A)
